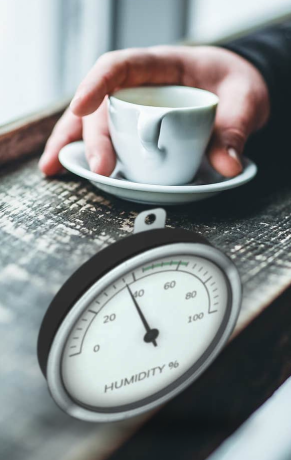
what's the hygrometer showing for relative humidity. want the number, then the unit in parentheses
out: 36 (%)
